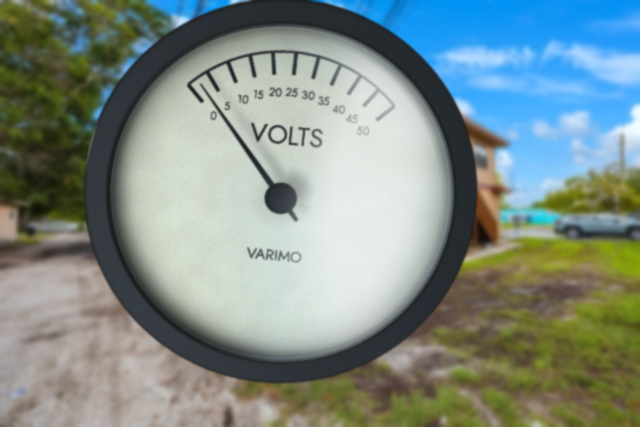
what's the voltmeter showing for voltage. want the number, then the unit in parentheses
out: 2.5 (V)
